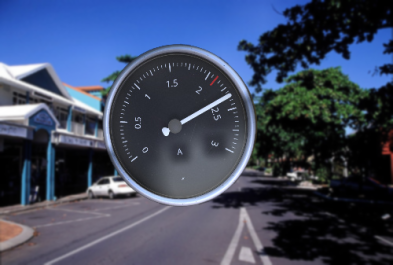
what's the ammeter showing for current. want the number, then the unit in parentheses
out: 2.35 (A)
